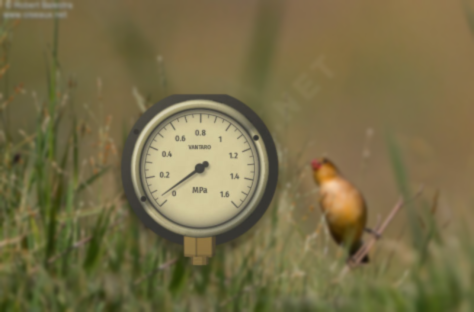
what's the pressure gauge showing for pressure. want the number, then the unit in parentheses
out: 0.05 (MPa)
